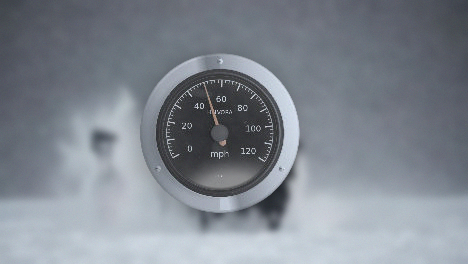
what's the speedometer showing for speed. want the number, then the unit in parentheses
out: 50 (mph)
